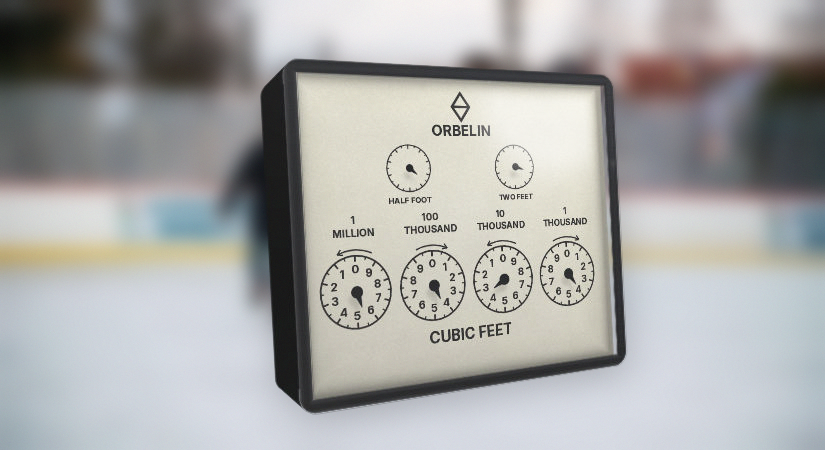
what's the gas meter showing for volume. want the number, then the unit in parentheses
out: 543400 (ft³)
